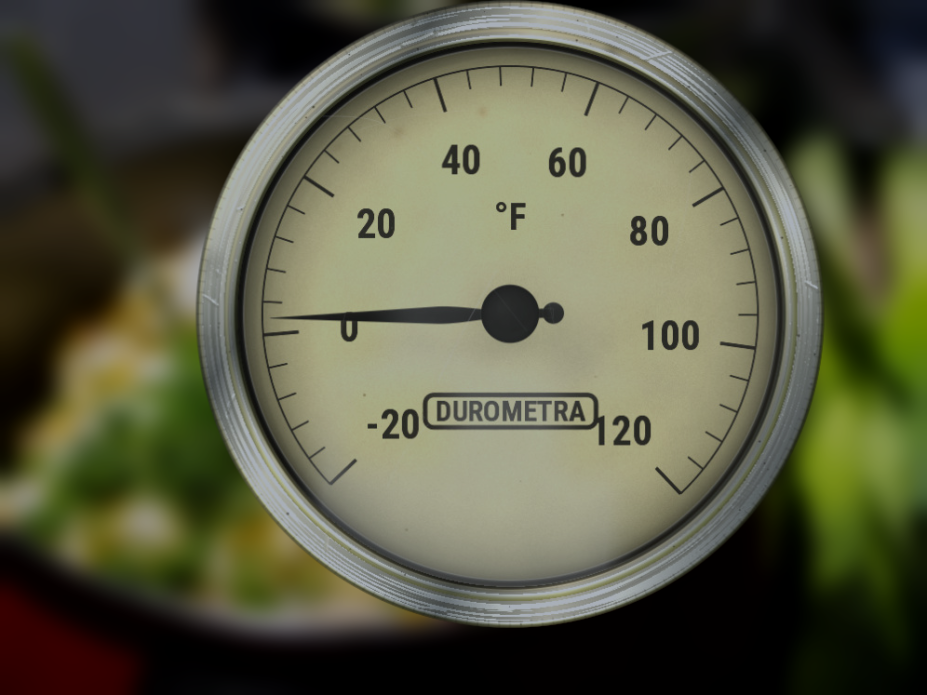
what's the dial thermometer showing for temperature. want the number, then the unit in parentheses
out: 2 (°F)
